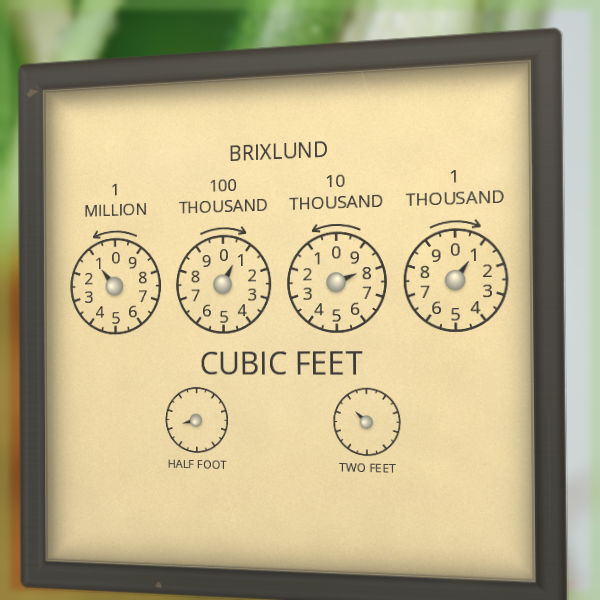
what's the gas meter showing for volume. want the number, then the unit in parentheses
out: 108100 (ft³)
